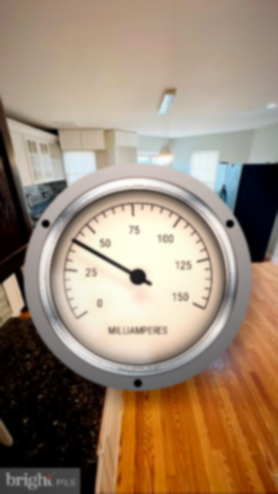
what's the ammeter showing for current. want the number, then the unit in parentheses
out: 40 (mA)
